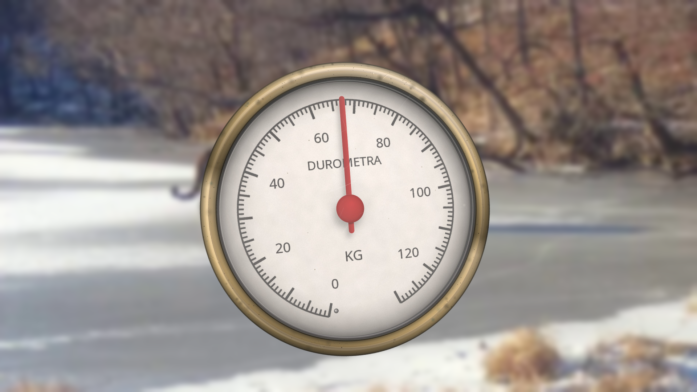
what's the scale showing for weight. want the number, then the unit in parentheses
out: 67 (kg)
